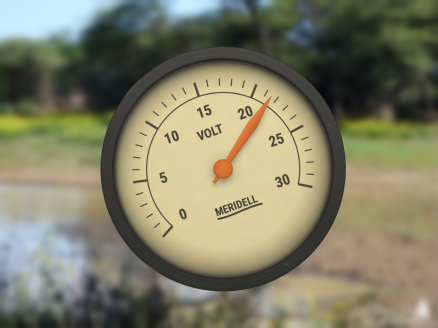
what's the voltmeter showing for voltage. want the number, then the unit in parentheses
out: 21.5 (V)
